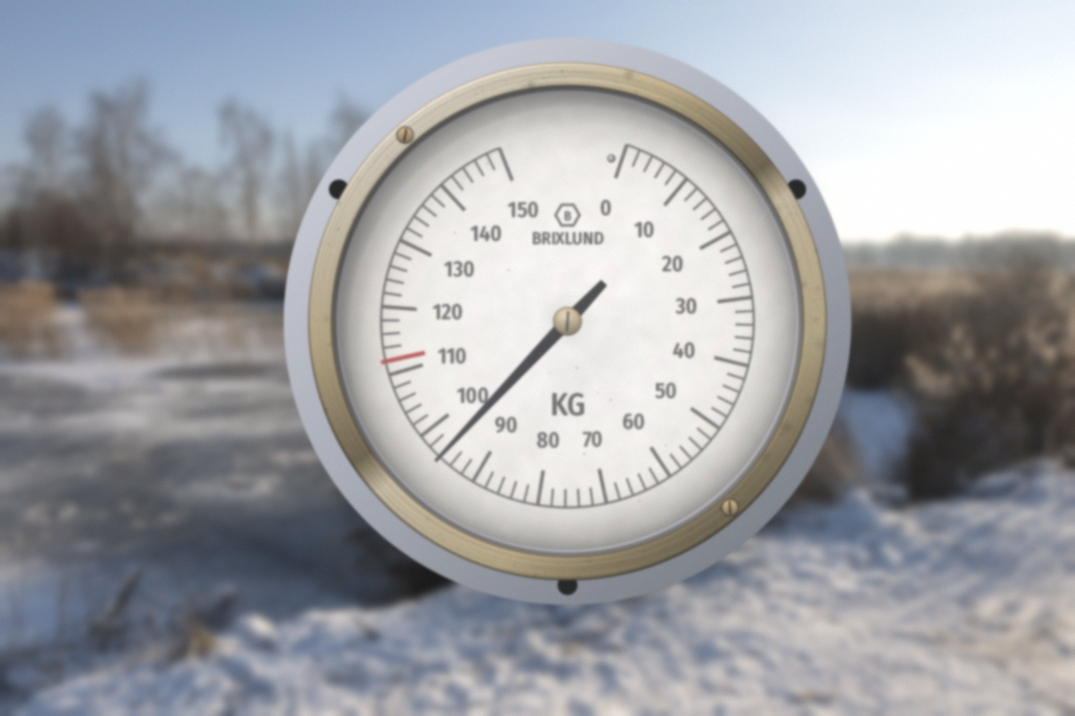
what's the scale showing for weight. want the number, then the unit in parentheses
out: 96 (kg)
